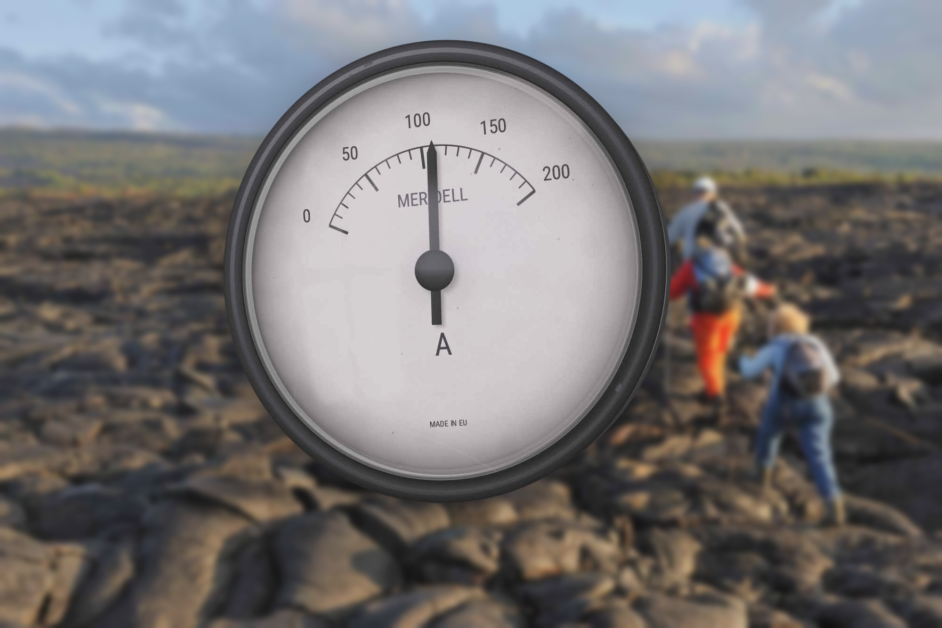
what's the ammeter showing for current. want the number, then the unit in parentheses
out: 110 (A)
